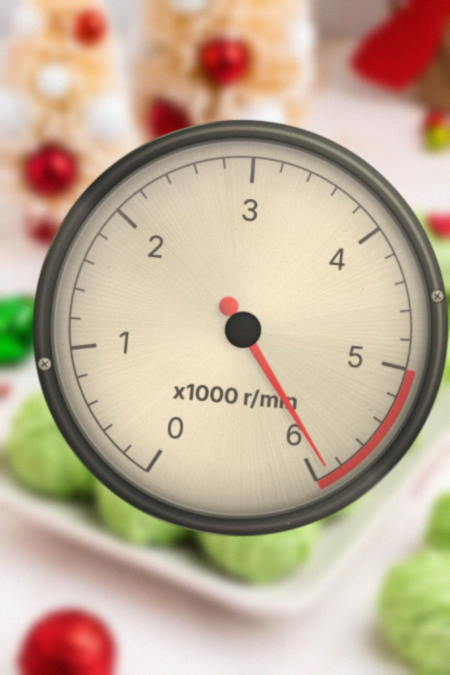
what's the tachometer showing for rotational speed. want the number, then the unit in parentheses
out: 5900 (rpm)
